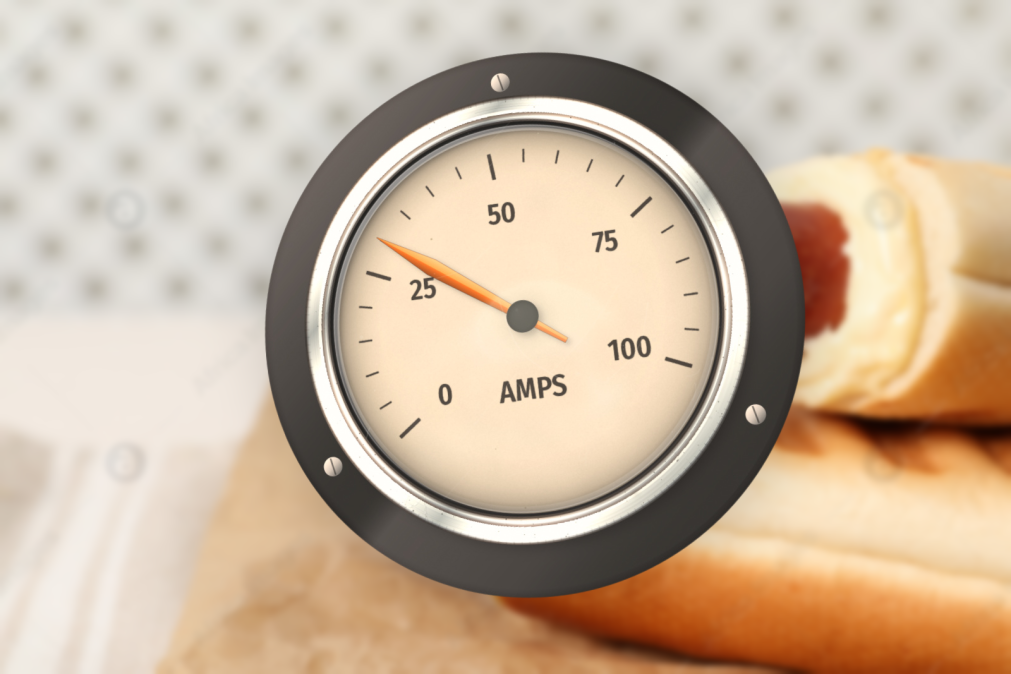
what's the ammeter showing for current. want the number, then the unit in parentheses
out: 30 (A)
